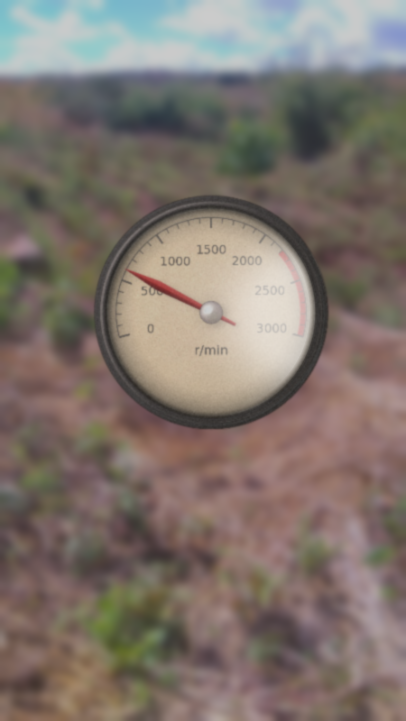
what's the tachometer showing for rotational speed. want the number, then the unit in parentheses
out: 600 (rpm)
